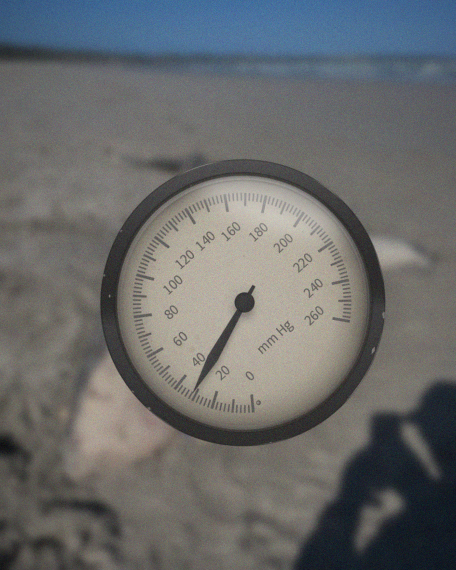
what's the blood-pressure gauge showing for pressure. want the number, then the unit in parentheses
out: 32 (mmHg)
